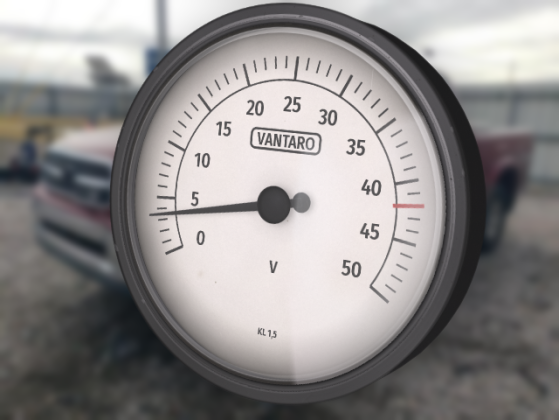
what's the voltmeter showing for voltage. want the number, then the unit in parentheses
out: 3.5 (V)
